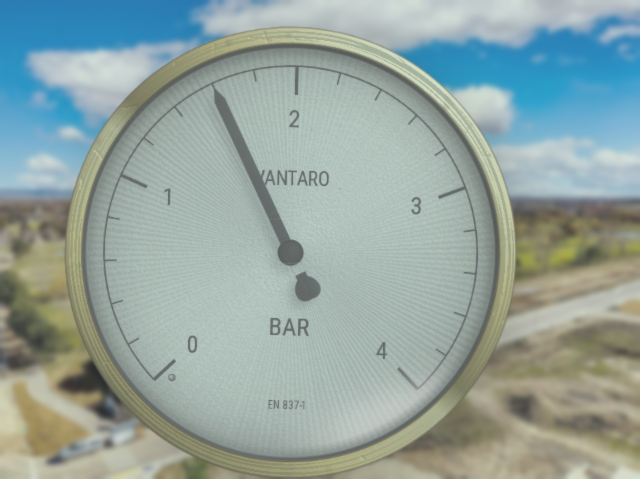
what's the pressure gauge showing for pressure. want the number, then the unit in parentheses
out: 1.6 (bar)
